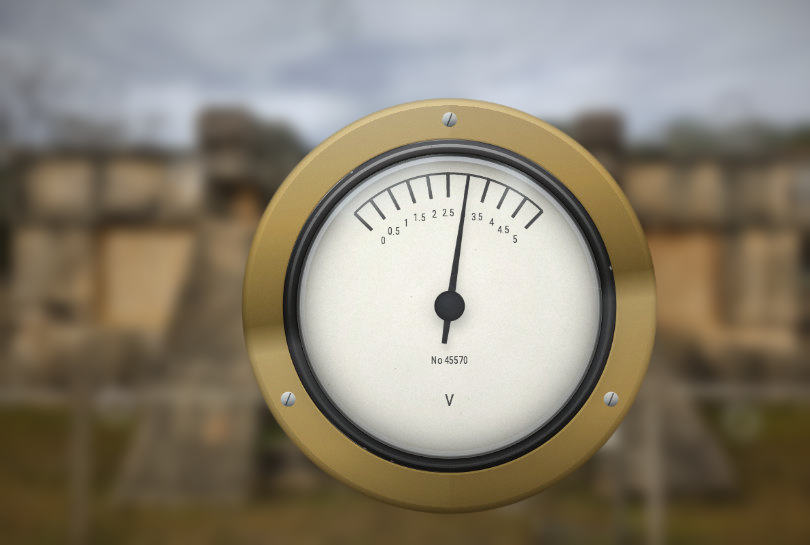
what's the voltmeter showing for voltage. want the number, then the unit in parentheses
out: 3 (V)
